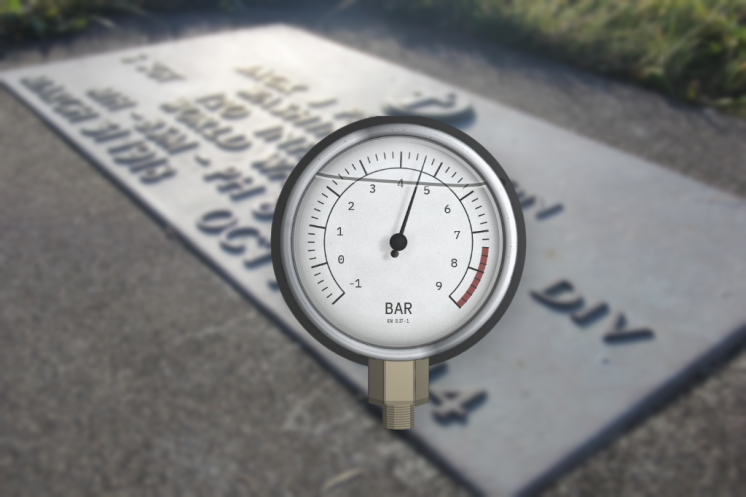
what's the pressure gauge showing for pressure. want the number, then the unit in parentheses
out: 4.6 (bar)
